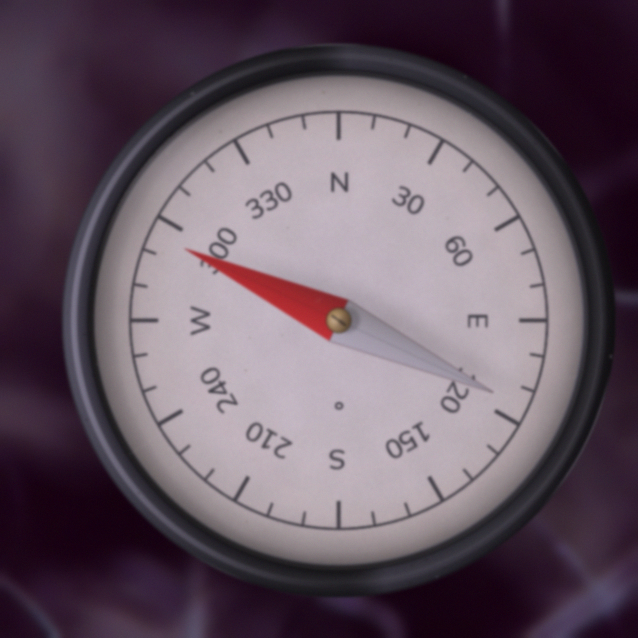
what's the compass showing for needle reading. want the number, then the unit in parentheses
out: 295 (°)
